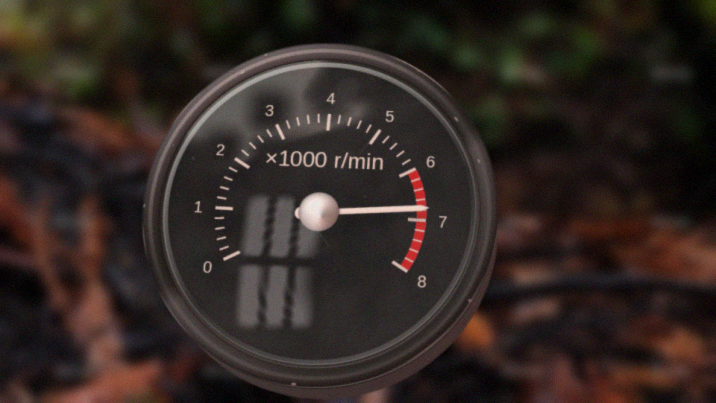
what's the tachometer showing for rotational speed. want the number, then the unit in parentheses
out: 6800 (rpm)
